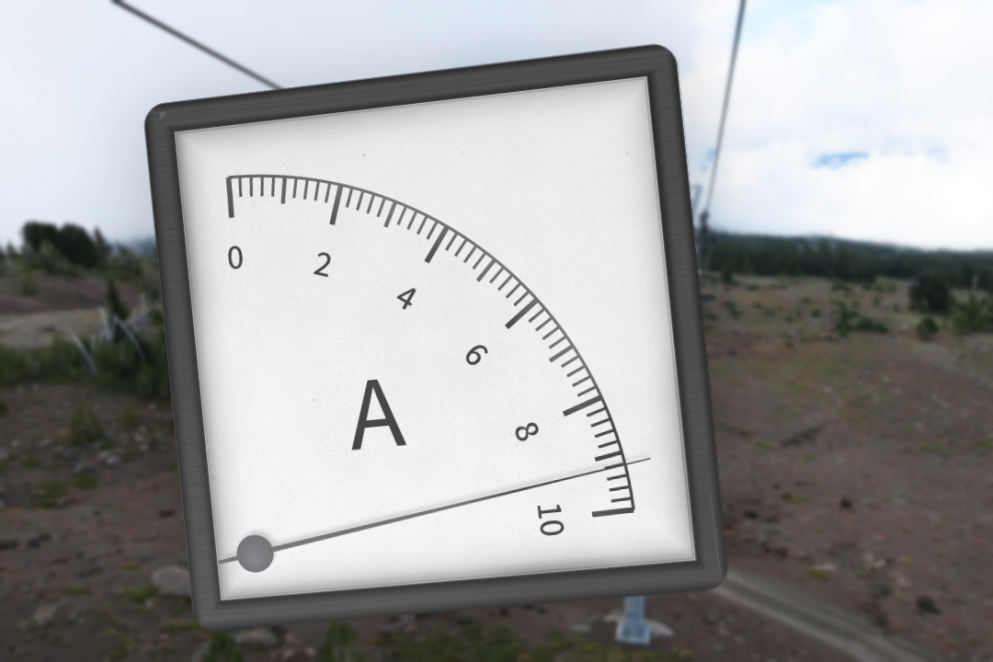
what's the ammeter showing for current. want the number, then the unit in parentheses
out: 9.2 (A)
